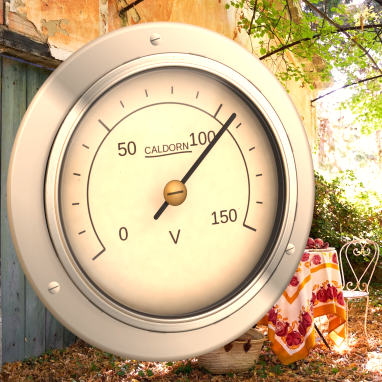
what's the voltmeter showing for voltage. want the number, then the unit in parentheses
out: 105 (V)
